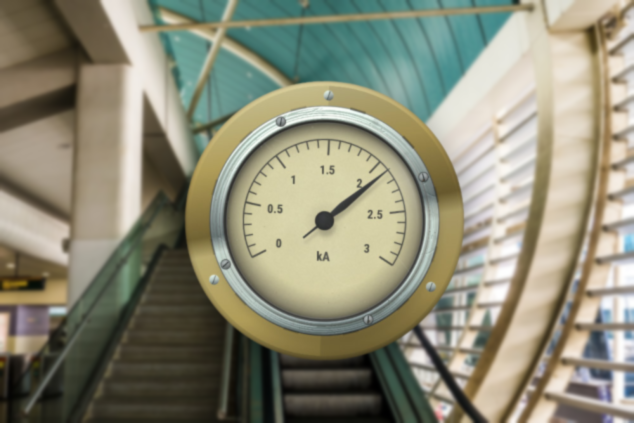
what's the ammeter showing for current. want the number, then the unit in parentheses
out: 2.1 (kA)
